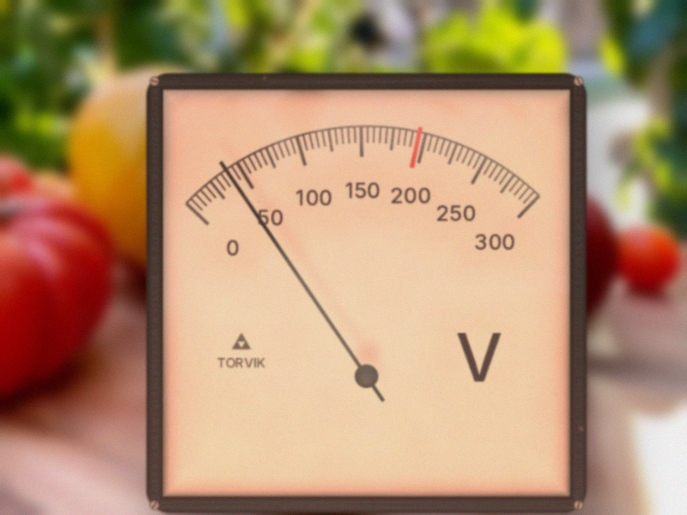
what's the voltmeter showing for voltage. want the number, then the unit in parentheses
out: 40 (V)
